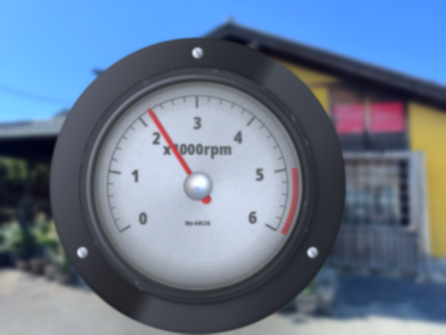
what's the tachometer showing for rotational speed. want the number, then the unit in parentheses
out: 2200 (rpm)
